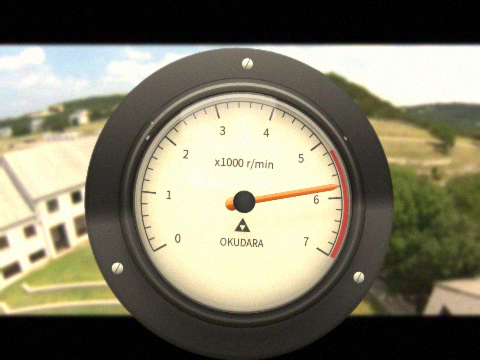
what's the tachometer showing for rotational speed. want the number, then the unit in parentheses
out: 5800 (rpm)
